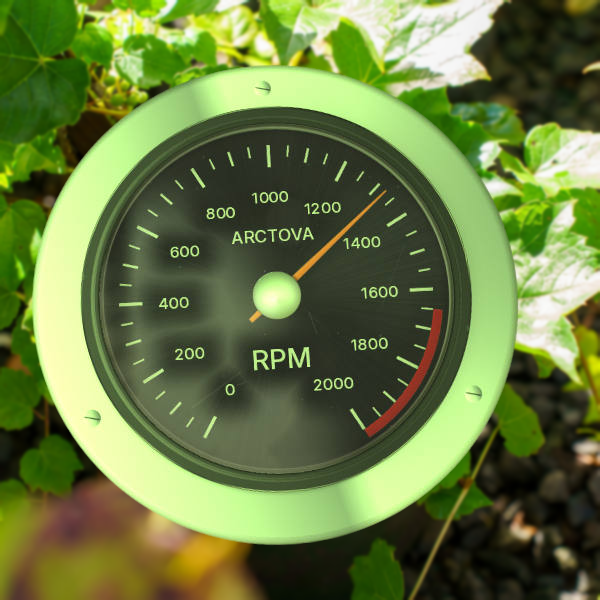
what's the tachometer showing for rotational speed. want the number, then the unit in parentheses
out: 1325 (rpm)
